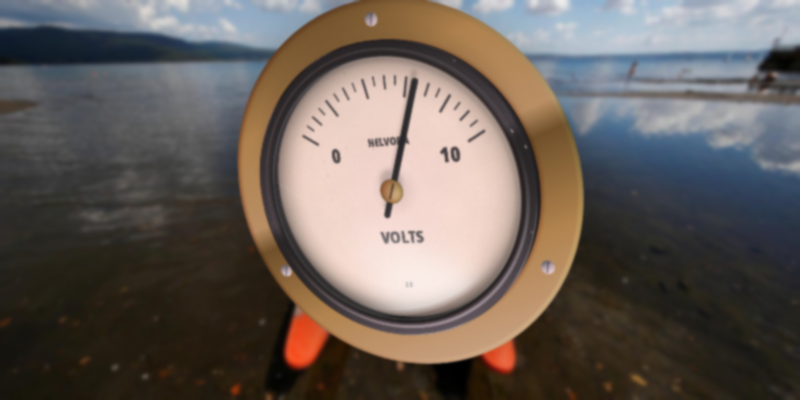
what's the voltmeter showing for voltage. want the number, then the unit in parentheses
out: 6.5 (V)
